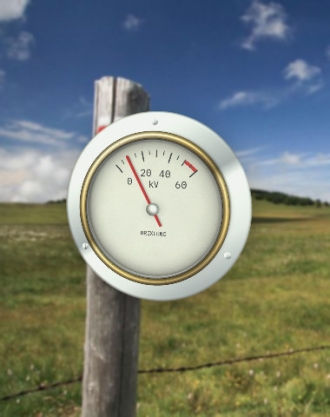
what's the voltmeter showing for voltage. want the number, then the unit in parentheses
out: 10 (kV)
